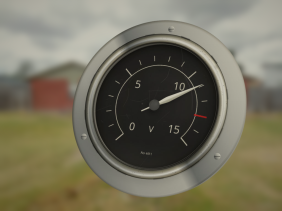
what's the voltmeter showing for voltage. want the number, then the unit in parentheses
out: 11 (V)
